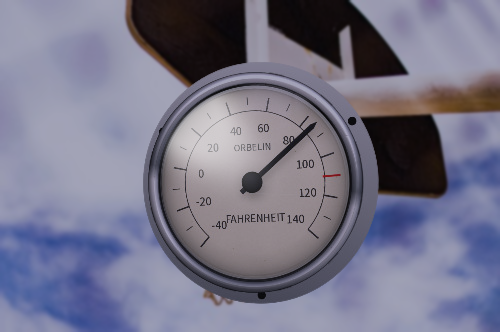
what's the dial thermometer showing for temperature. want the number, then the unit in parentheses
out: 85 (°F)
